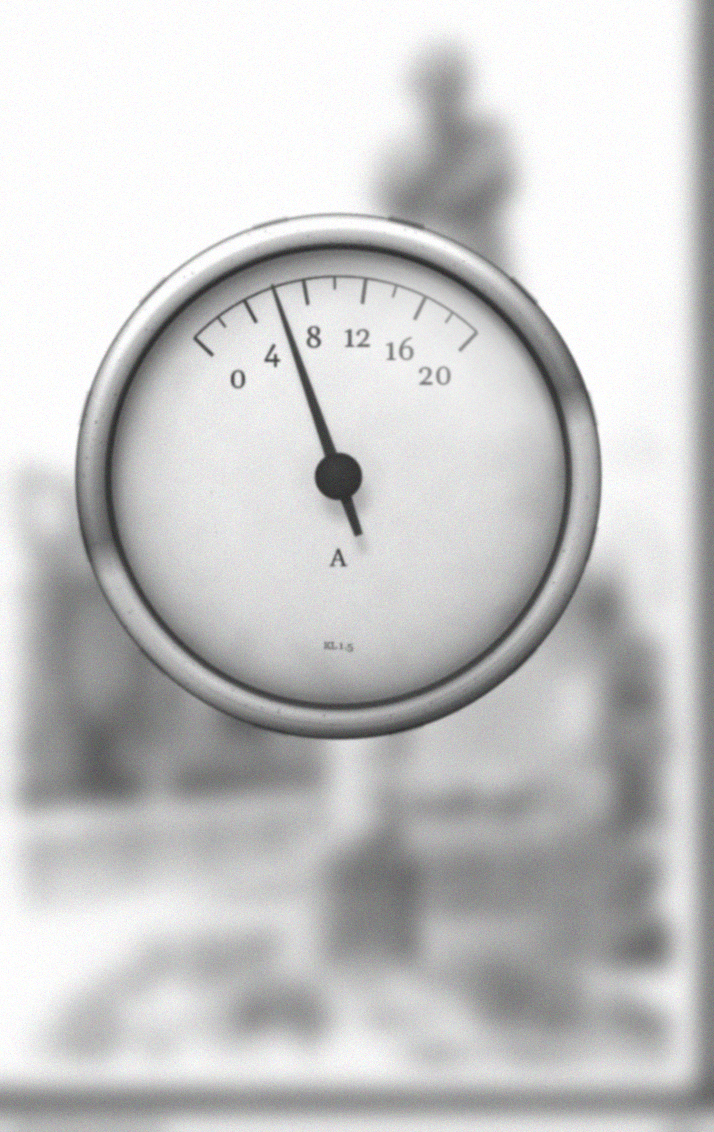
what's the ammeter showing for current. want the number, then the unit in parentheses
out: 6 (A)
